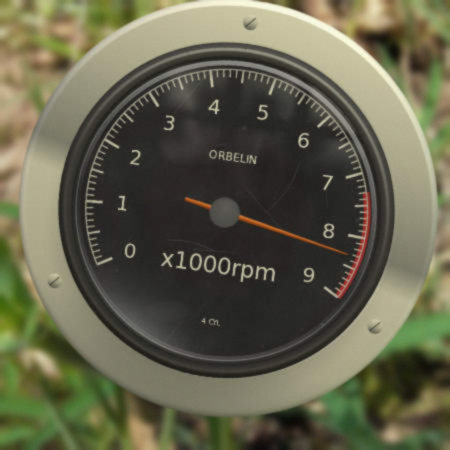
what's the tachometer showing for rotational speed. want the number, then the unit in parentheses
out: 8300 (rpm)
